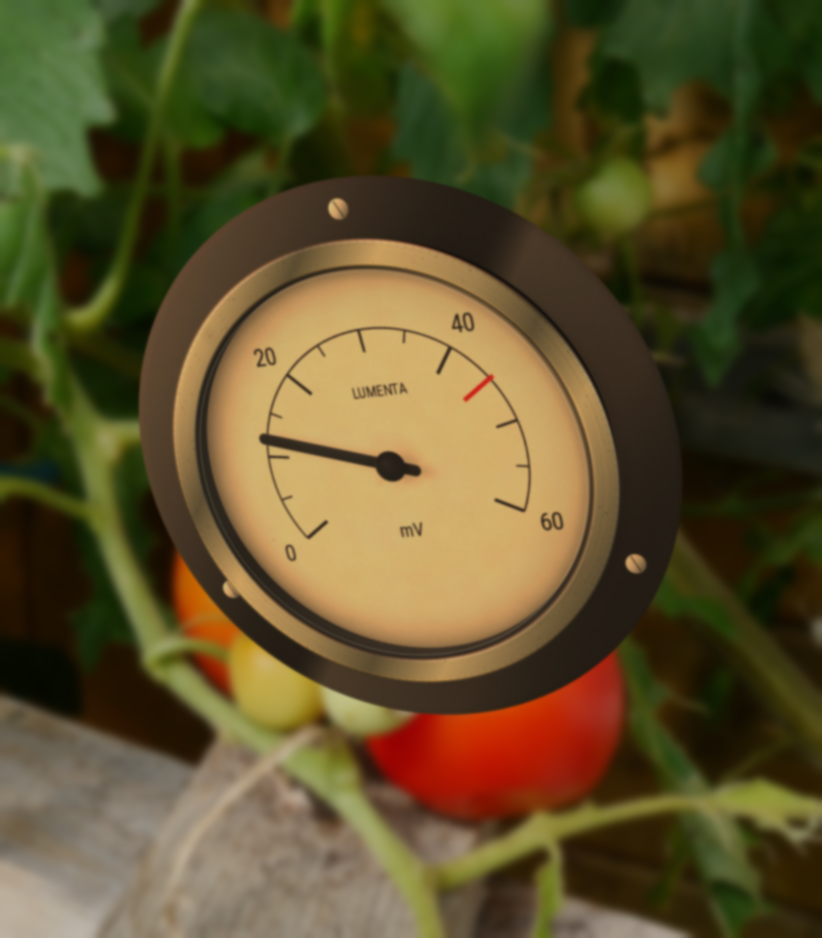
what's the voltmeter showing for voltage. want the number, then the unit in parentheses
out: 12.5 (mV)
